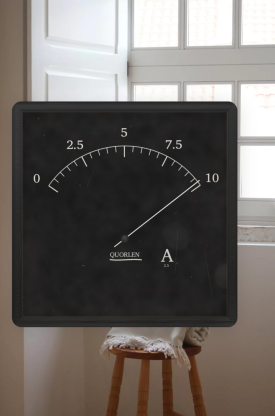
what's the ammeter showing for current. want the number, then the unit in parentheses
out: 9.75 (A)
